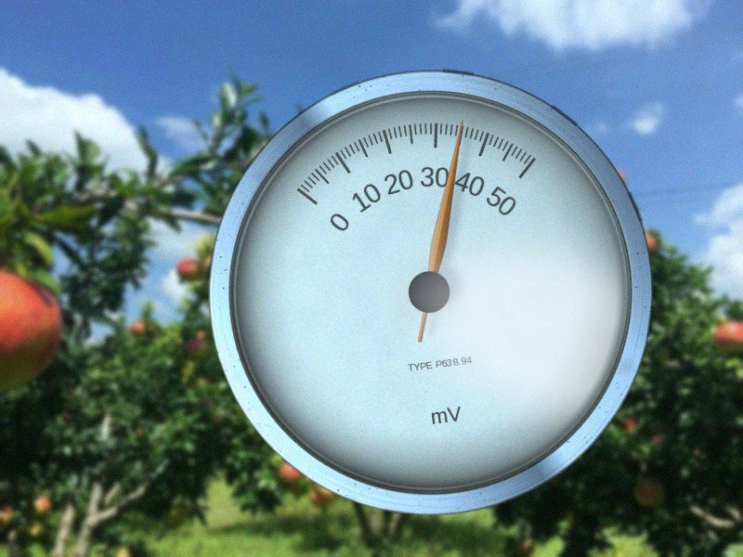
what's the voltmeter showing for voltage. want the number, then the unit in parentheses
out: 35 (mV)
